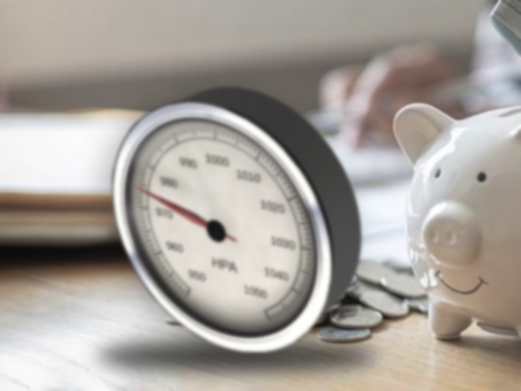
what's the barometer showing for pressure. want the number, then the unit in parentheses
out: 975 (hPa)
